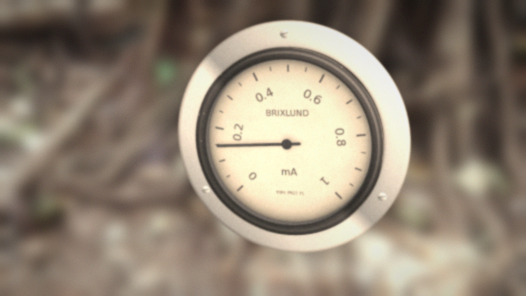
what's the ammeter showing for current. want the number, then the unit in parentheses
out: 0.15 (mA)
